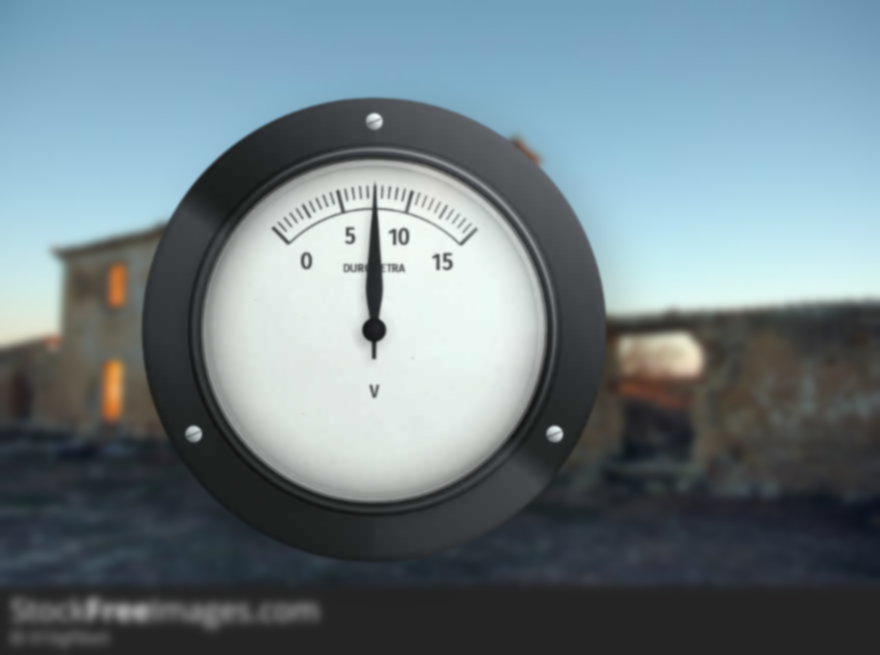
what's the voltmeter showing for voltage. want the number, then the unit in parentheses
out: 7.5 (V)
